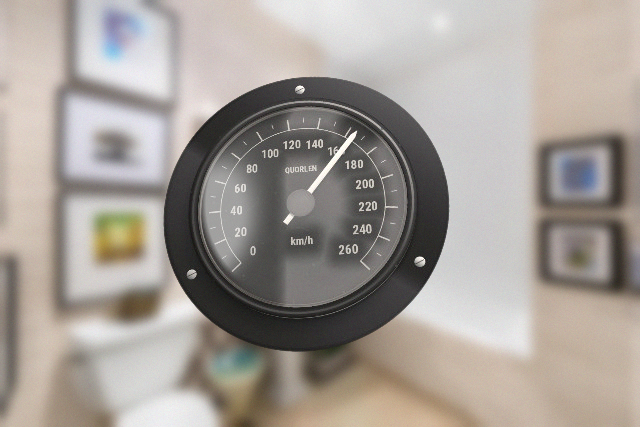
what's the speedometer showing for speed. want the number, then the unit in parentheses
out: 165 (km/h)
